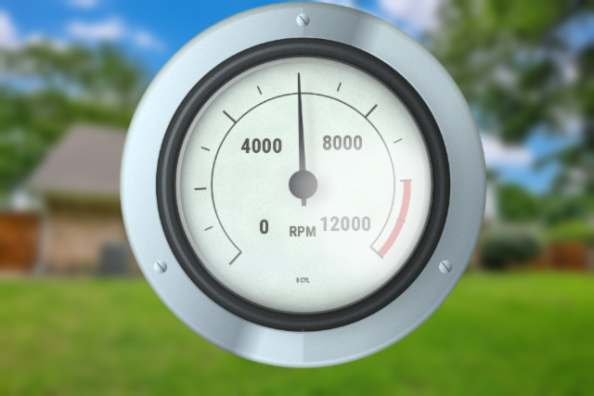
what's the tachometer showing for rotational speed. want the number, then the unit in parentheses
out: 6000 (rpm)
